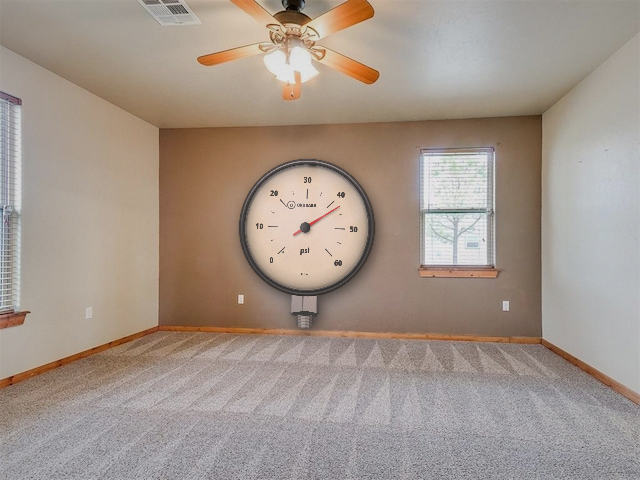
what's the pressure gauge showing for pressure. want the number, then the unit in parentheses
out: 42.5 (psi)
